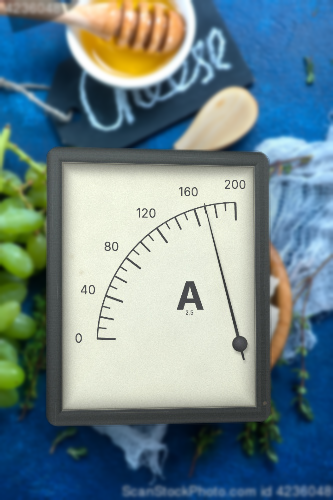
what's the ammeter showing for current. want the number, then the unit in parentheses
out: 170 (A)
